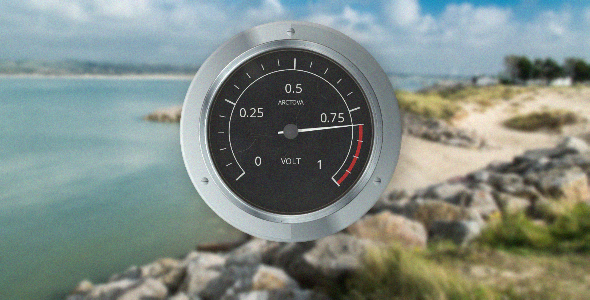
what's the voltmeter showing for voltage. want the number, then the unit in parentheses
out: 0.8 (V)
